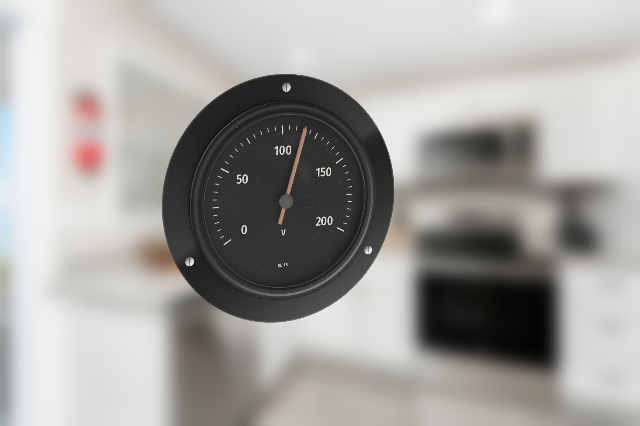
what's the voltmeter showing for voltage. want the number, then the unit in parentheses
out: 115 (V)
